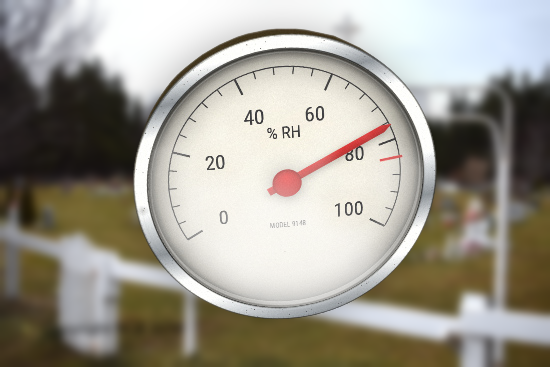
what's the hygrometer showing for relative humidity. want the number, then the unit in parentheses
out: 76 (%)
